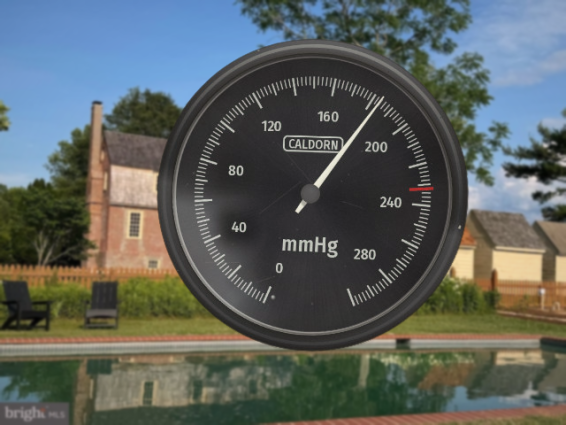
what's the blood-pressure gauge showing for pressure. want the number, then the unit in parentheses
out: 184 (mmHg)
